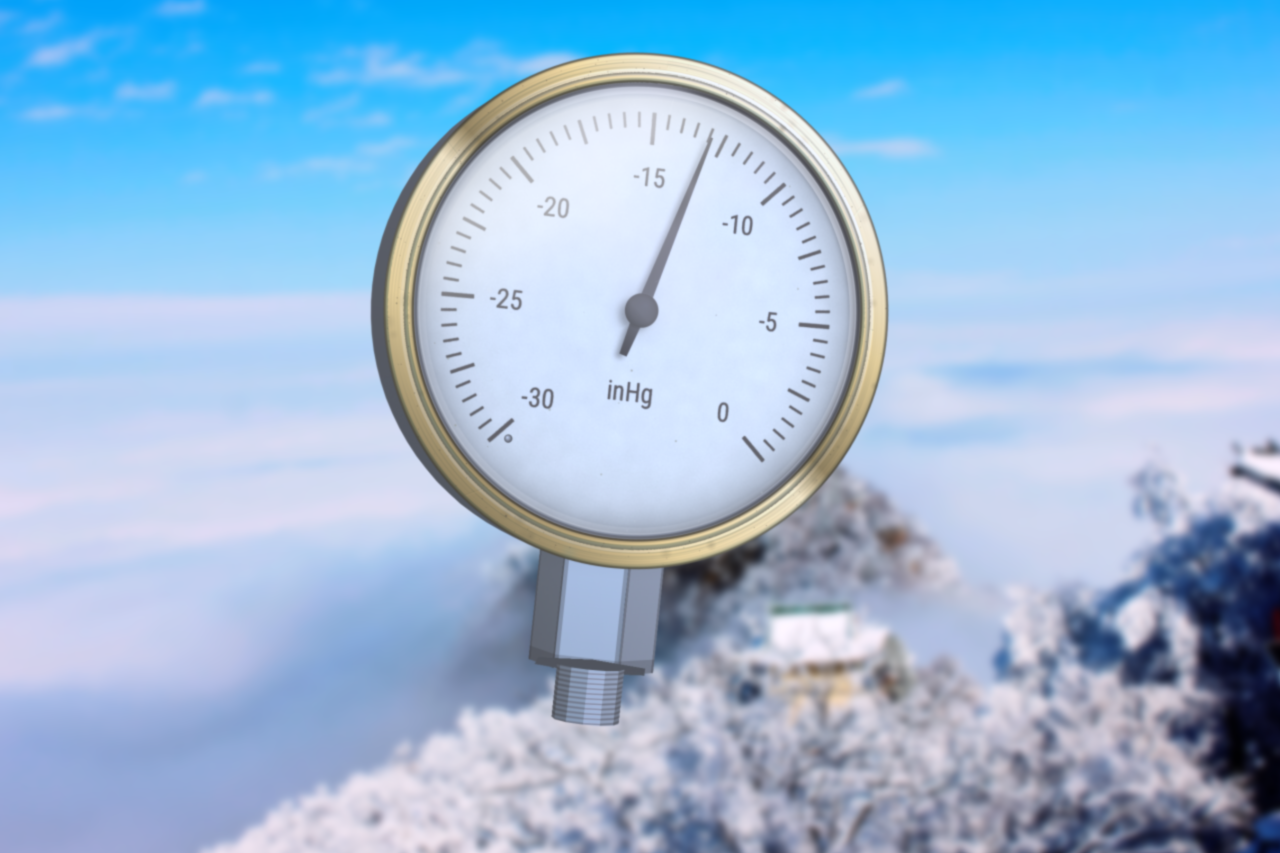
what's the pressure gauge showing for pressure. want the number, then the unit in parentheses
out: -13 (inHg)
